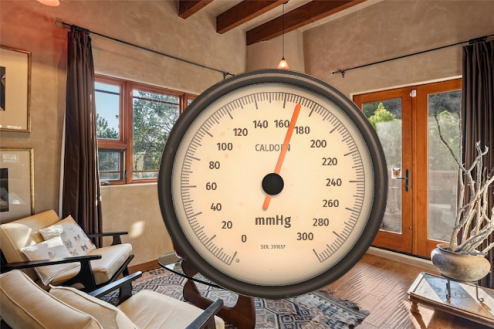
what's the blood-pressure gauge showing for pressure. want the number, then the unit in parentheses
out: 170 (mmHg)
